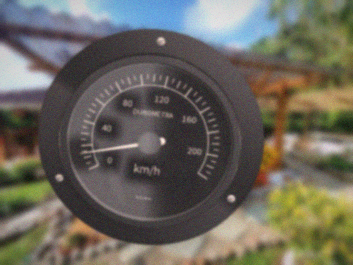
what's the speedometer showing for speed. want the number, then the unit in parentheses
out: 15 (km/h)
